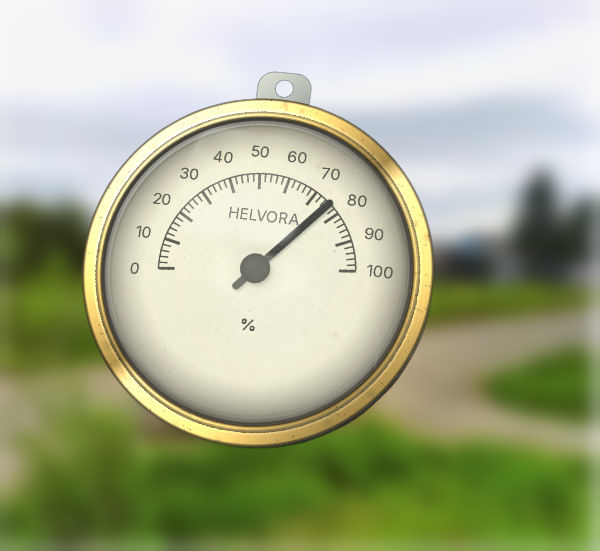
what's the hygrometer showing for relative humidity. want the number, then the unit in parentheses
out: 76 (%)
